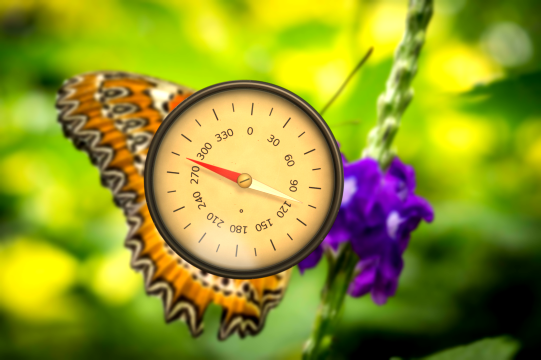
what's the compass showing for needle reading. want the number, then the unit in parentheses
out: 285 (°)
